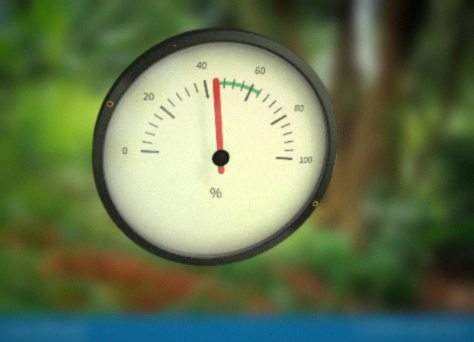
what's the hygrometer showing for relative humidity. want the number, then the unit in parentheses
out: 44 (%)
